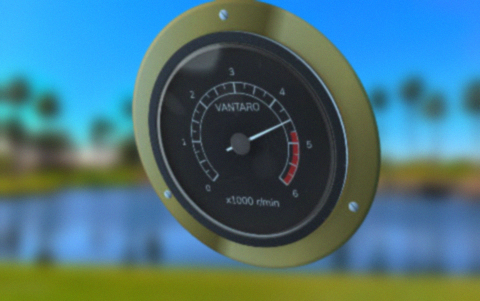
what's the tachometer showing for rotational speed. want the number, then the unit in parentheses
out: 4500 (rpm)
